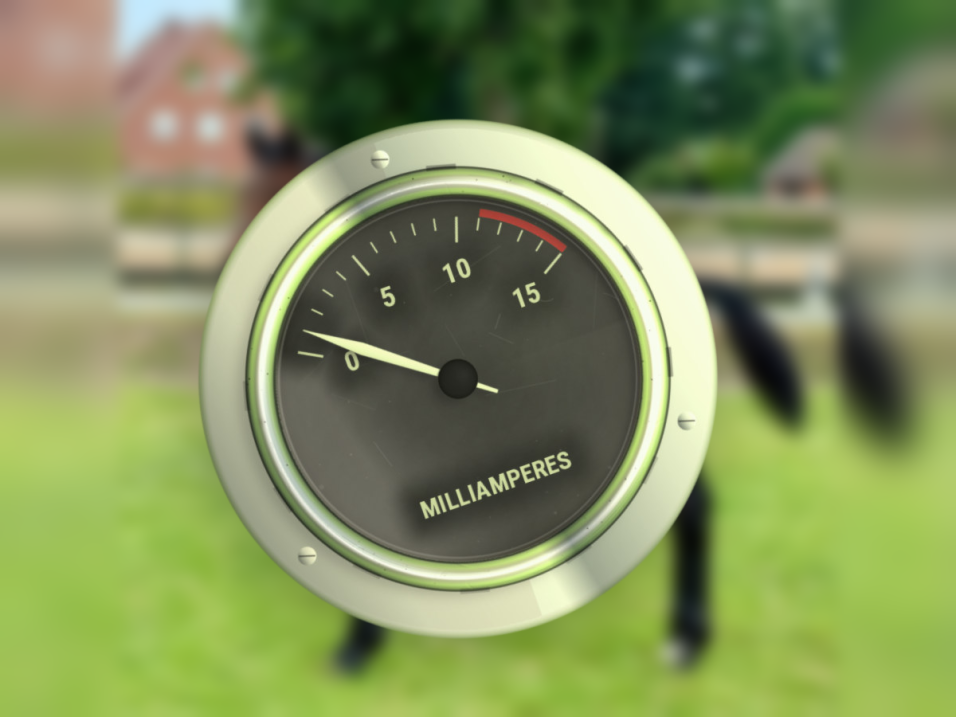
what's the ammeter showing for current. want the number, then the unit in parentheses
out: 1 (mA)
